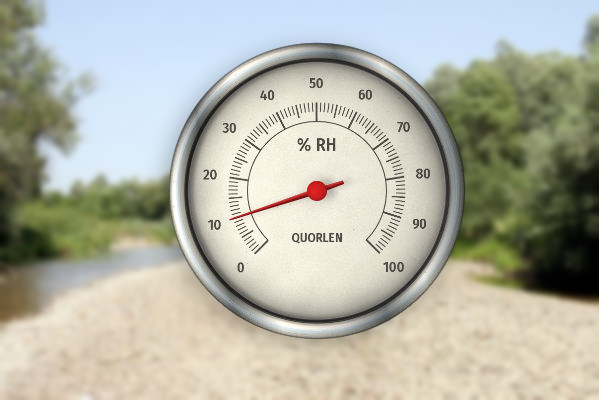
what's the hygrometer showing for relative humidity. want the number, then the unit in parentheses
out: 10 (%)
